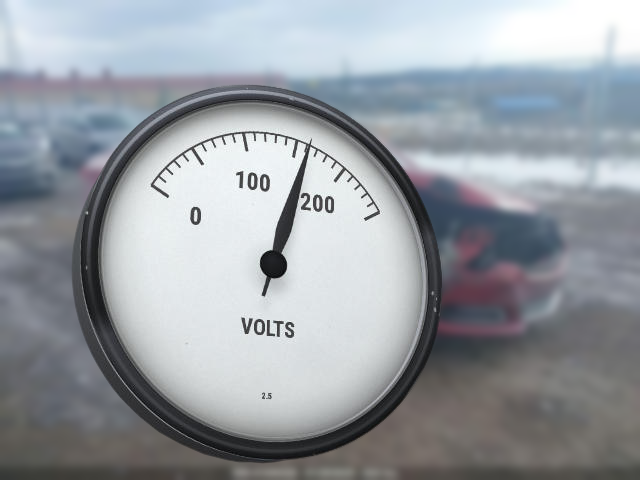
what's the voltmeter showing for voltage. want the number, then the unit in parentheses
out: 160 (V)
